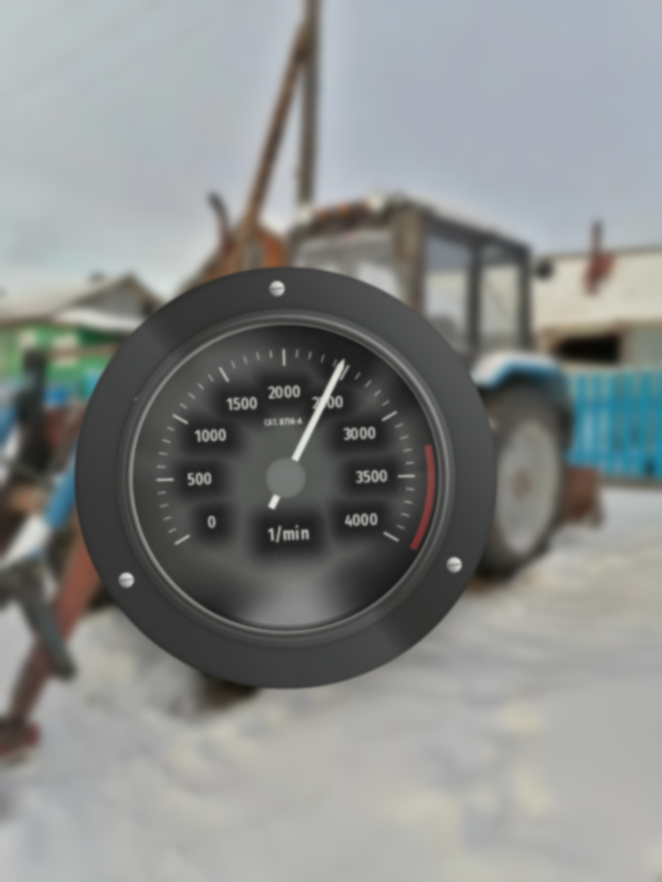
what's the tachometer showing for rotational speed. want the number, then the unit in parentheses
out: 2450 (rpm)
